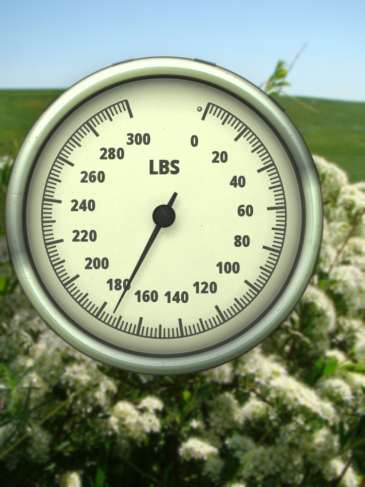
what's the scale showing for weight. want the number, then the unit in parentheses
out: 174 (lb)
